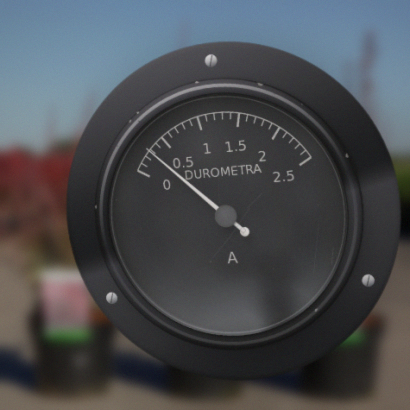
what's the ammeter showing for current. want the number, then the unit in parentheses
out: 0.3 (A)
